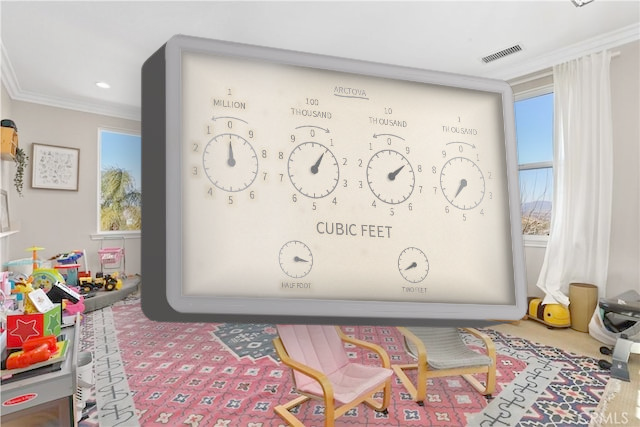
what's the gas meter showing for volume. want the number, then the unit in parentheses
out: 8600 (ft³)
